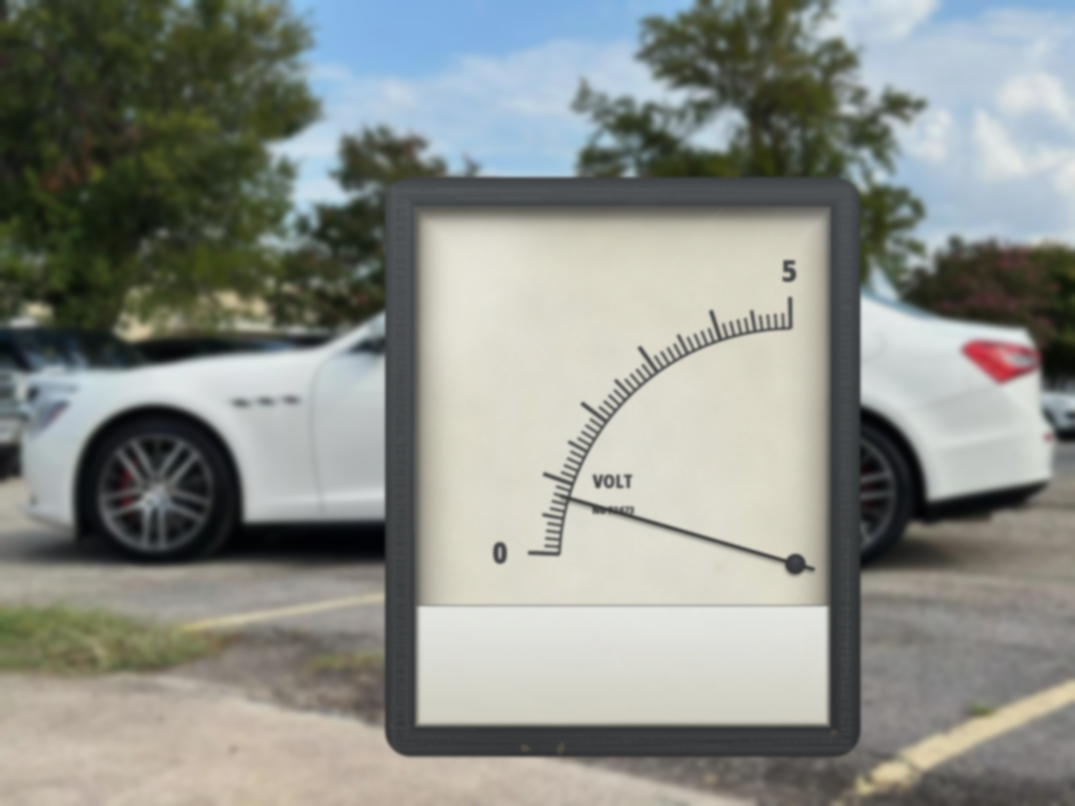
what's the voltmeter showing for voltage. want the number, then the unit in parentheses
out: 0.8 (V)
